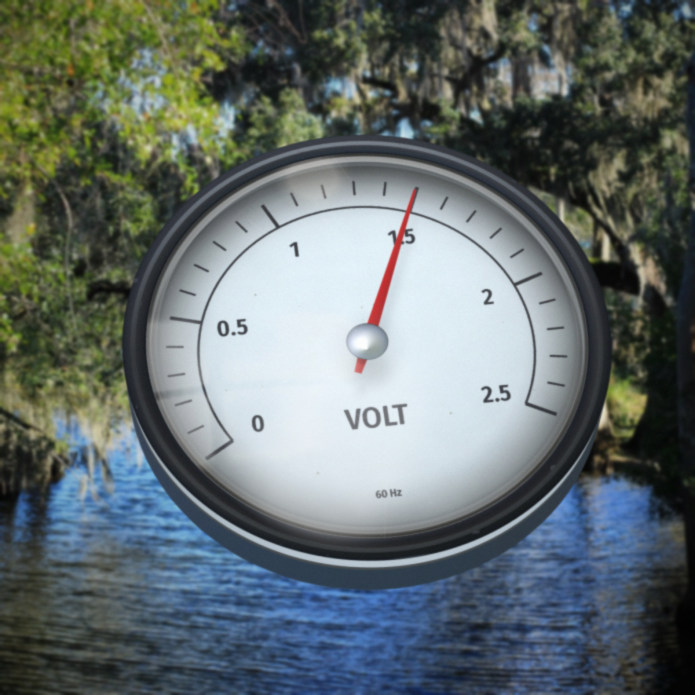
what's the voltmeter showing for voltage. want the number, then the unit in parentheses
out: 1.5 (V)
